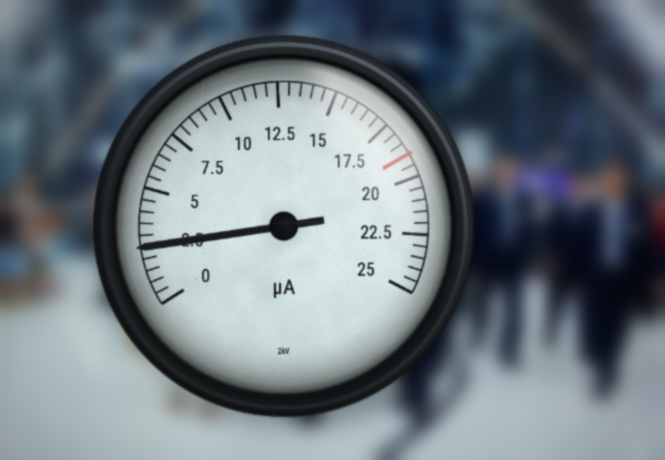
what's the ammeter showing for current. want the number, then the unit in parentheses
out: 2.5 (µA)
